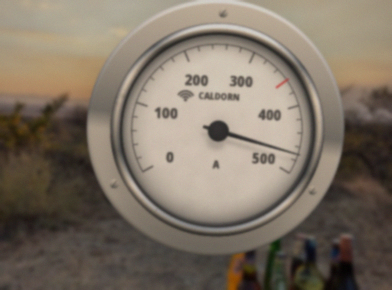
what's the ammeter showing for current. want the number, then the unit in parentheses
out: 470 (A)
